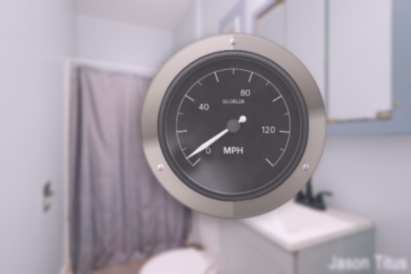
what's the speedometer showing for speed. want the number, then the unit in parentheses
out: 5 (mph)
